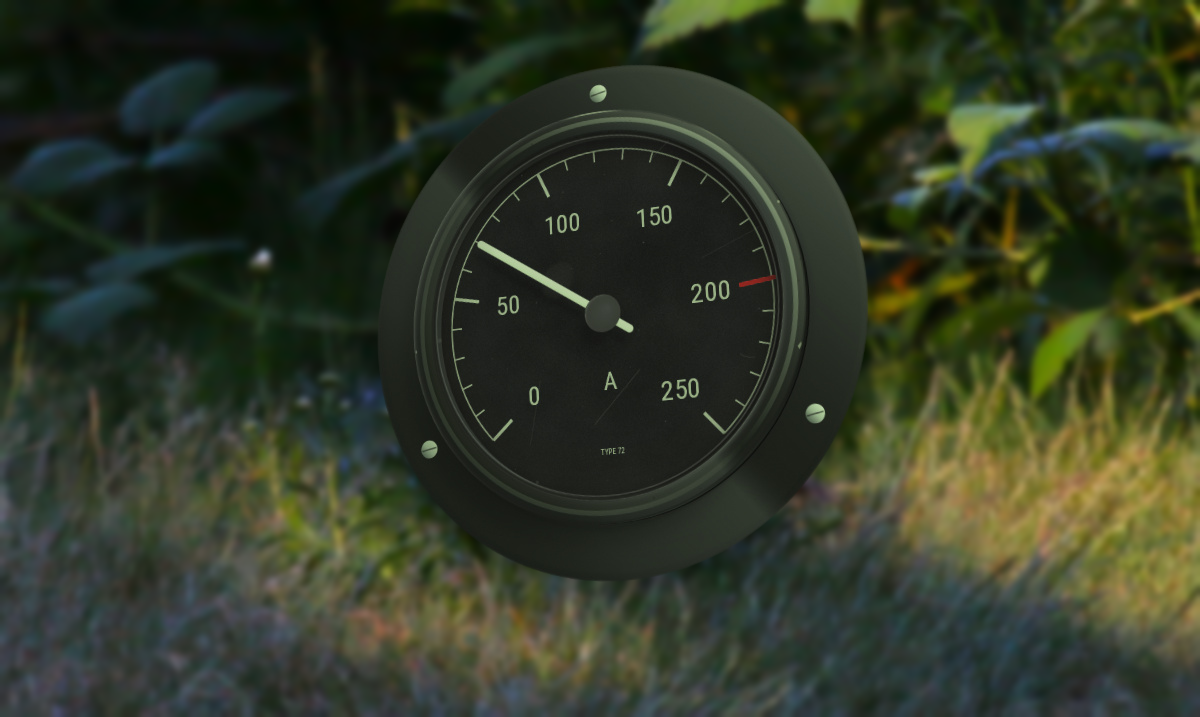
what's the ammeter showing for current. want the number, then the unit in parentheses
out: 70 (A)
